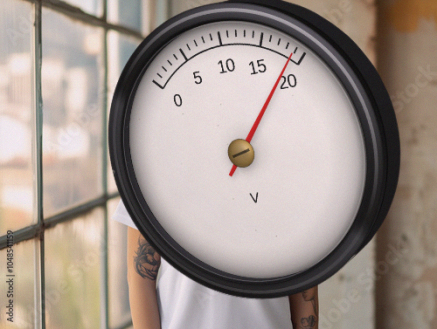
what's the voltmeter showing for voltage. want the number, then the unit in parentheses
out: 19 (V)
